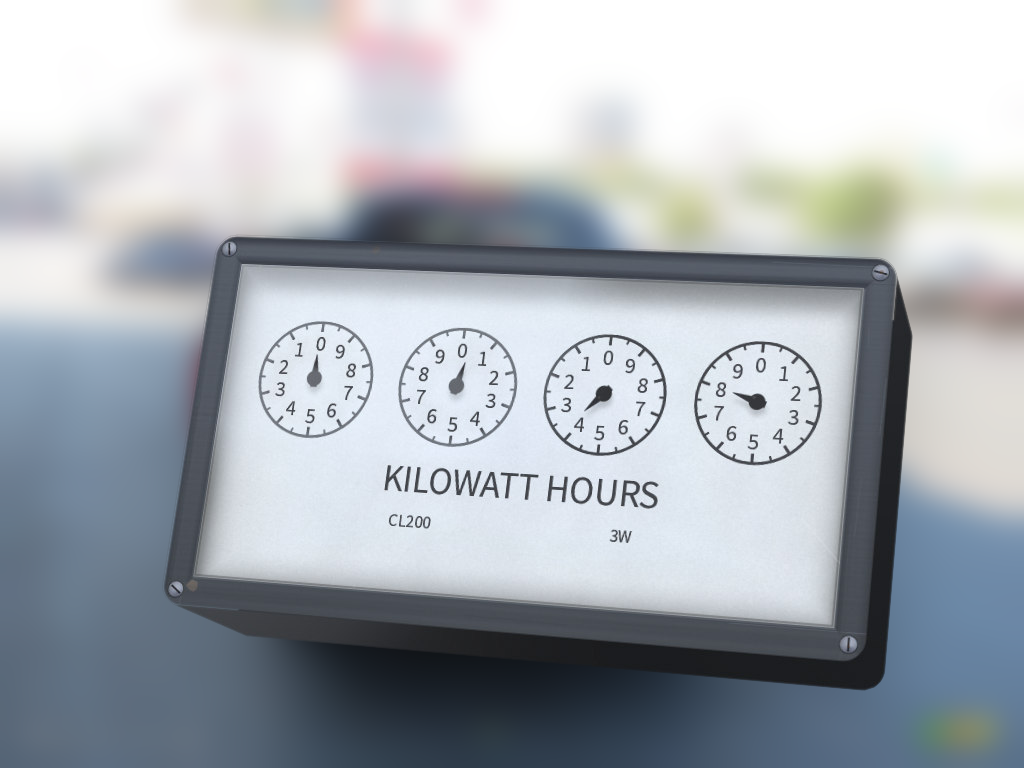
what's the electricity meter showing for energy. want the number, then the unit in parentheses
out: 38 (kWh)
